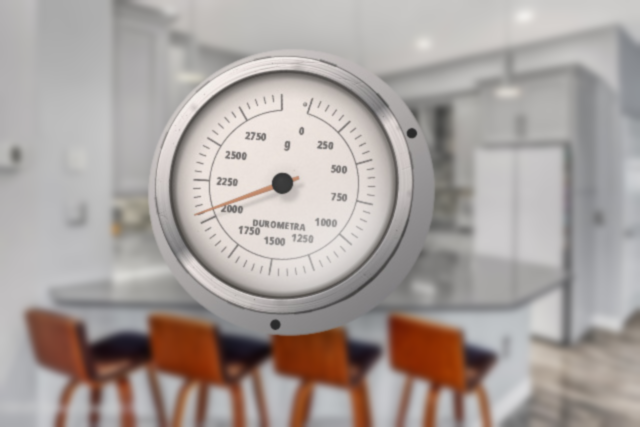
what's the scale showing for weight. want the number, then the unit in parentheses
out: 2050 (g)
